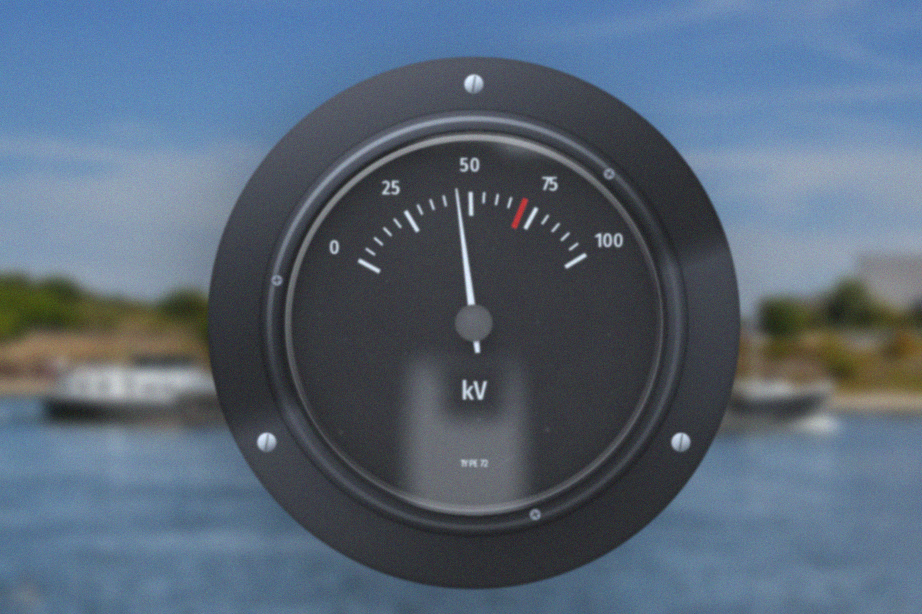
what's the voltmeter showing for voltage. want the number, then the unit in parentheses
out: 45 (kV)
